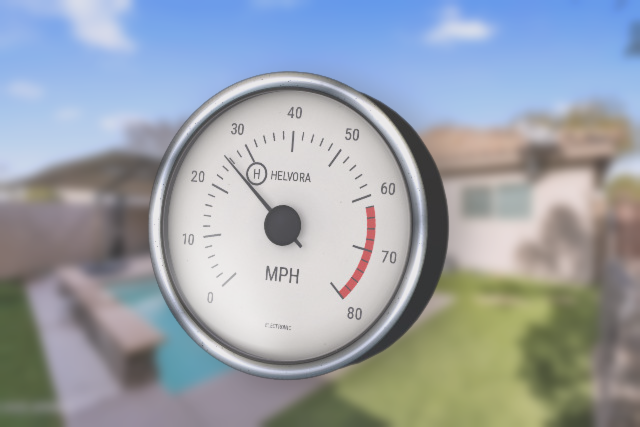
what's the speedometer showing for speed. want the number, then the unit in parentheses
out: 26 (mph)
